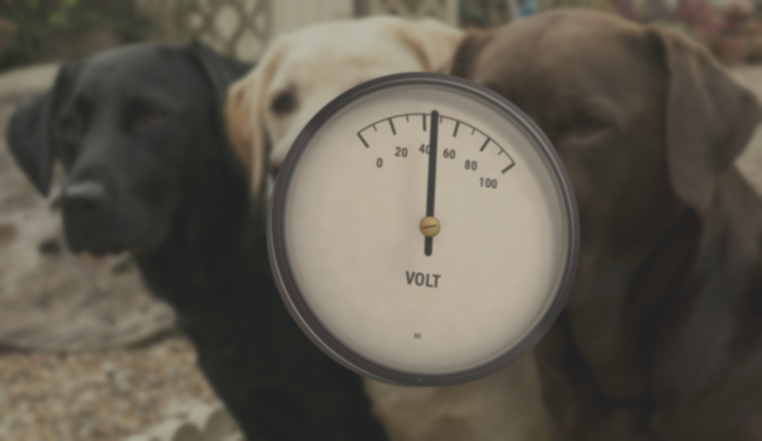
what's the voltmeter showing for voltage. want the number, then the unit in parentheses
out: 45 (V)
